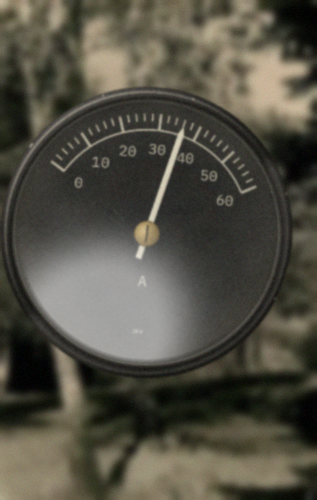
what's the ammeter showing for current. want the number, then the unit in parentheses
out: 36 (A)
